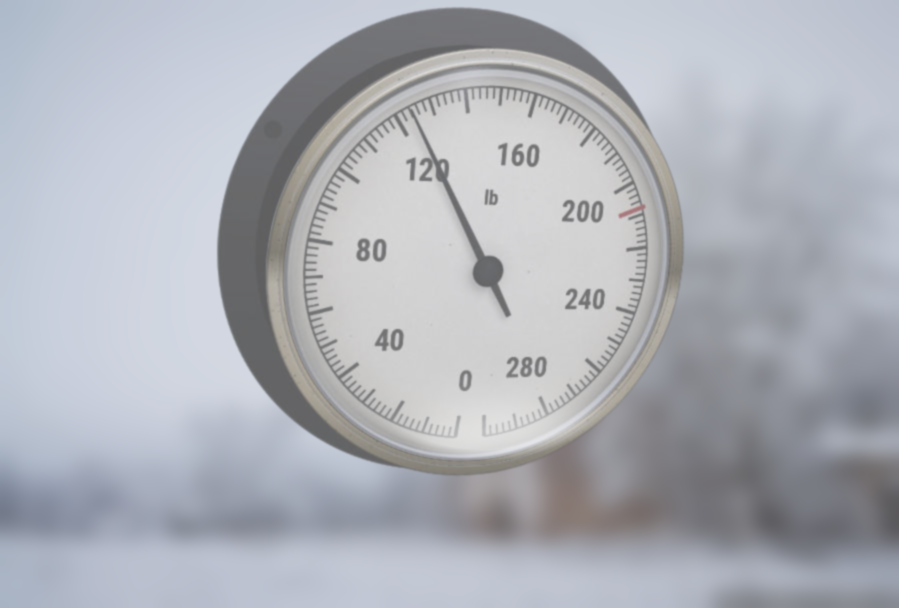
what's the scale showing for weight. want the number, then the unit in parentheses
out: 124 (lb)
